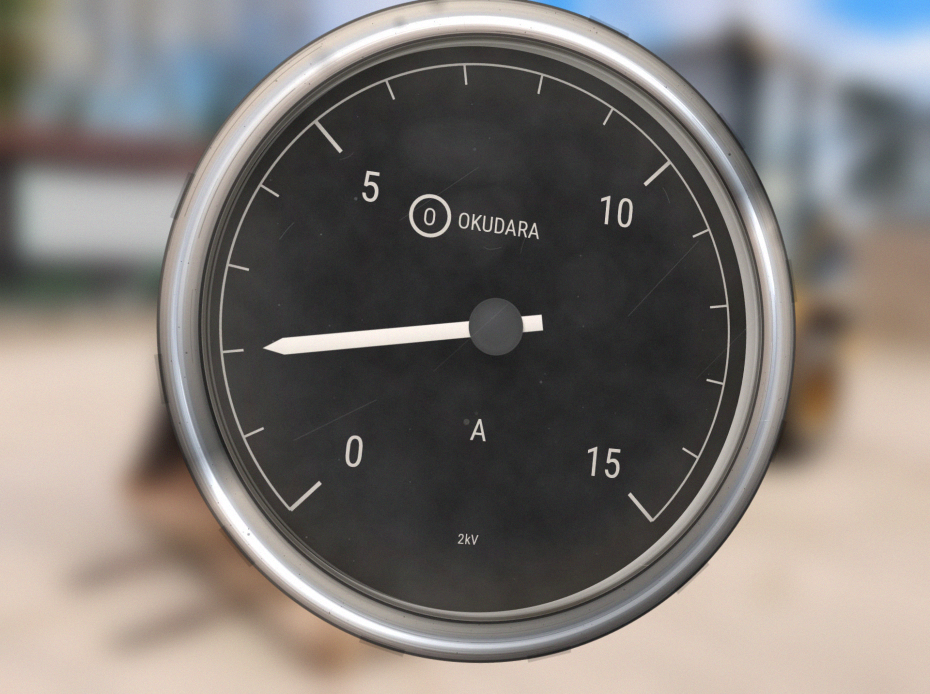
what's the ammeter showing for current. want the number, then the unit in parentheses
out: 2 (A)
